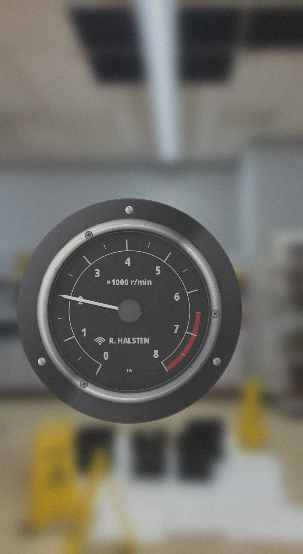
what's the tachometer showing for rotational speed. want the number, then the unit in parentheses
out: 2000 (rpm)
